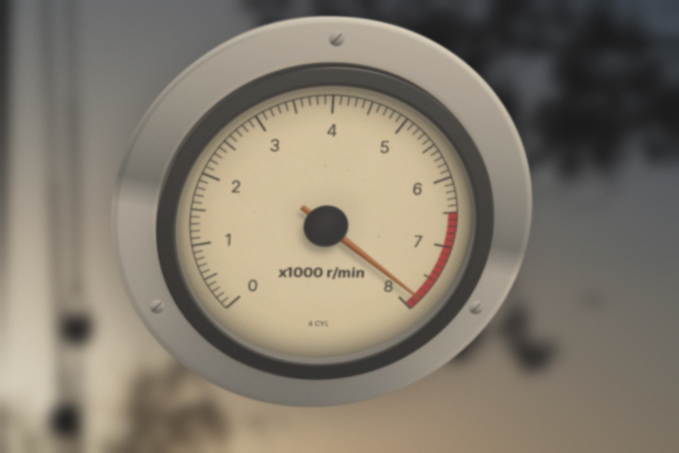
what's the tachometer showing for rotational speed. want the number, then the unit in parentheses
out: 7800 (rpm)
